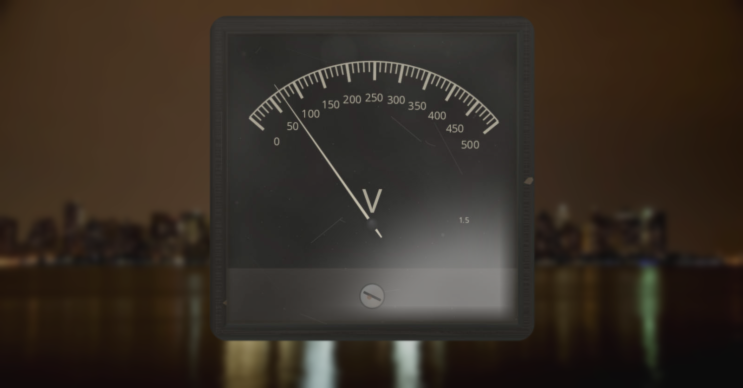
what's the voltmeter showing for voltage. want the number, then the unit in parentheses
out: 70 (V)
